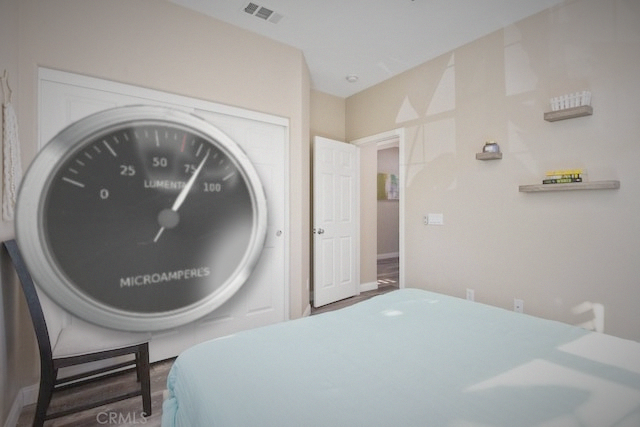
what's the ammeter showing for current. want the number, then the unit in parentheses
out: 80 (µA)
